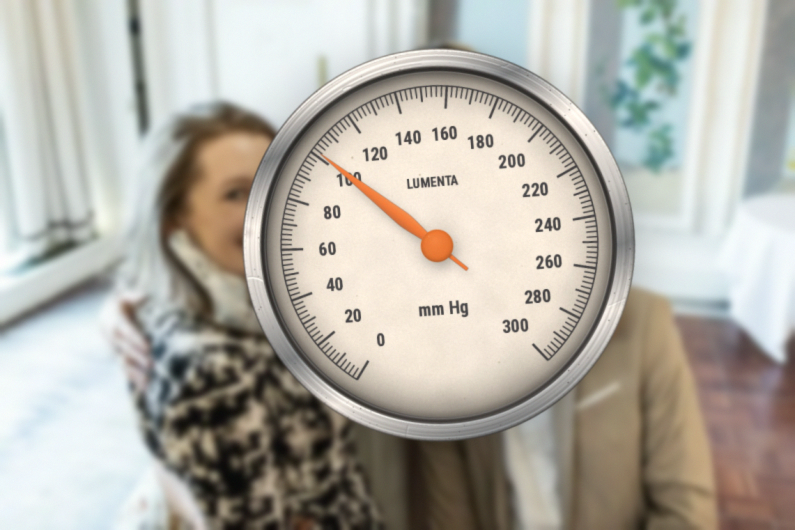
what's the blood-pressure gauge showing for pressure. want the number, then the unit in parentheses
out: 102 (mmHg)
